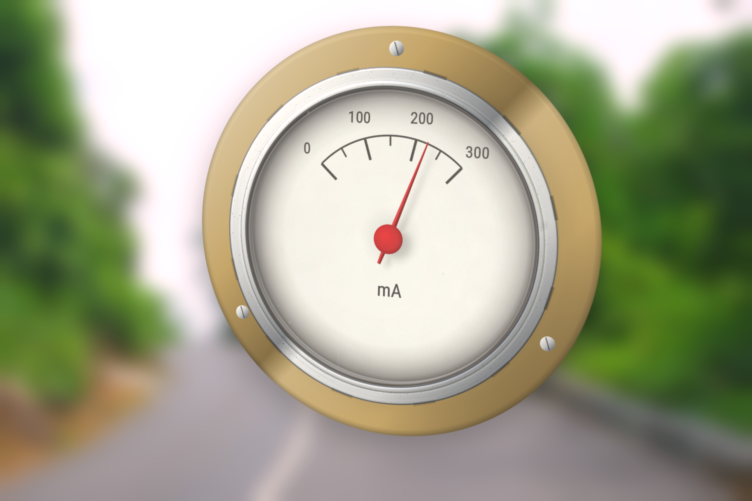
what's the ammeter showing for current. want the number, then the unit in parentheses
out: 225 (mA)
